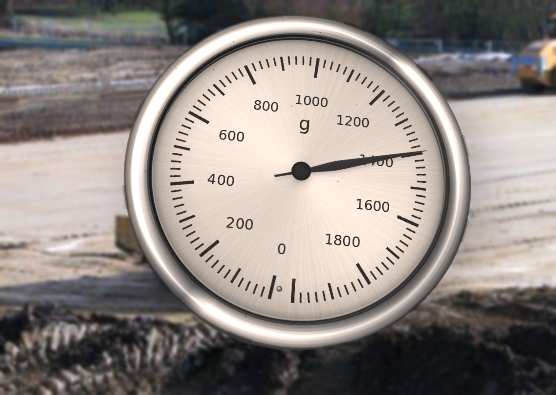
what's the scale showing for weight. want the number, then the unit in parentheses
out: 1400 (g)
